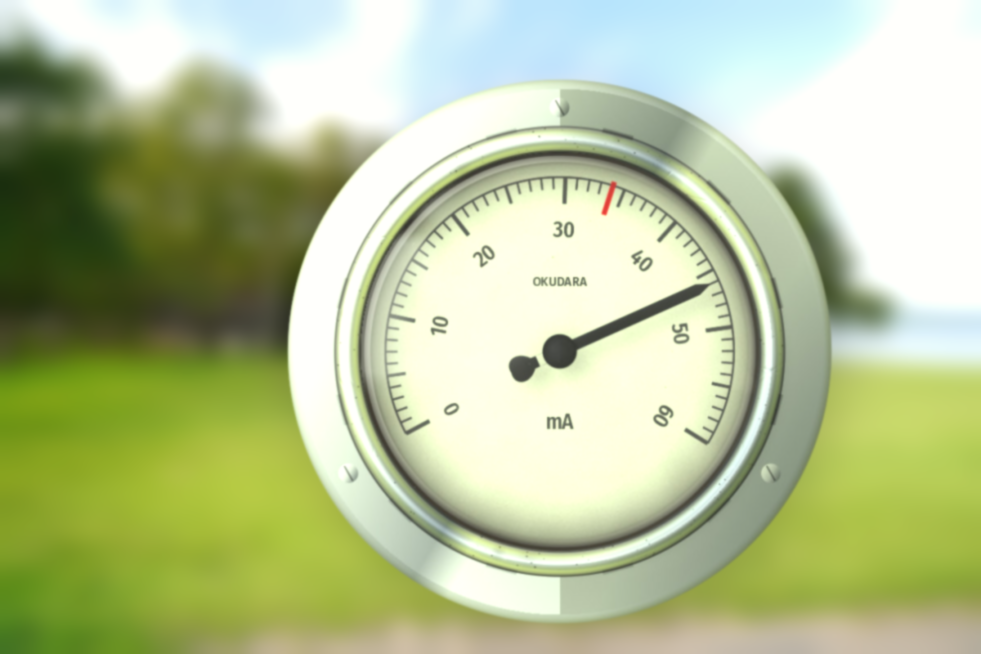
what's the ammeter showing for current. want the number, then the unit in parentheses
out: 46 (mA)
